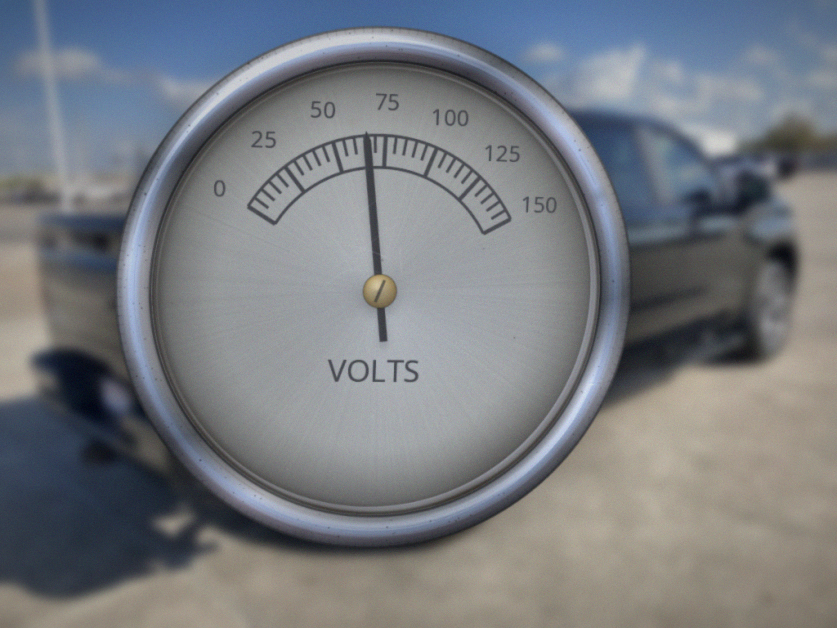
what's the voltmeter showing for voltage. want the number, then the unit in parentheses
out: 65 (V)
